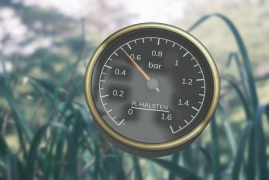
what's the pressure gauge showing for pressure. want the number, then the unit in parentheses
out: 0.55 (bar)
